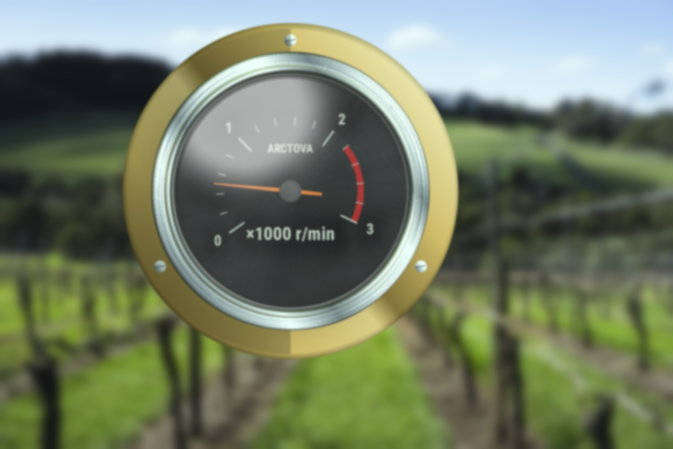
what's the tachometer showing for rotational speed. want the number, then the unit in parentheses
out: 500 (rpm)
